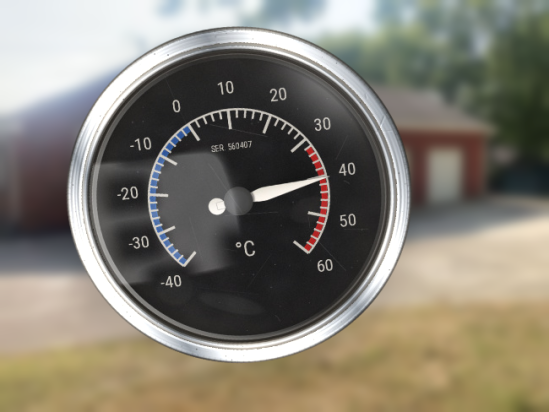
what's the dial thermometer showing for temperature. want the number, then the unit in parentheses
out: 40 (°C)
